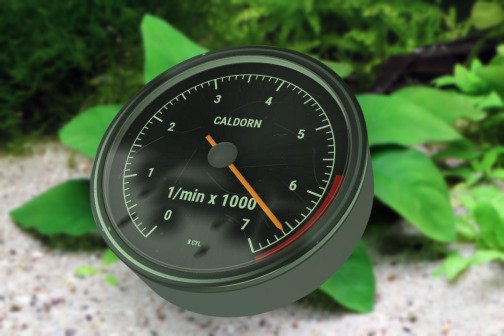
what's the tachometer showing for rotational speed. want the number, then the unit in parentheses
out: 6600 (rpm)
